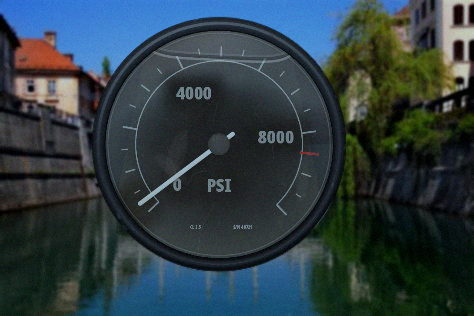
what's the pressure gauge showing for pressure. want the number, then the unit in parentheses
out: 250 (psi)
